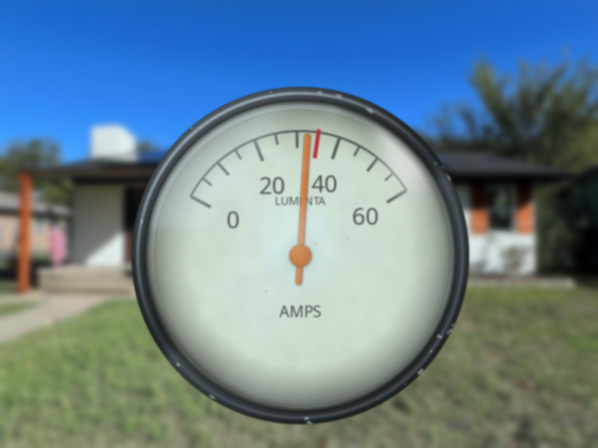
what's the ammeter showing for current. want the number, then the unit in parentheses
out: 32.5 (A)
